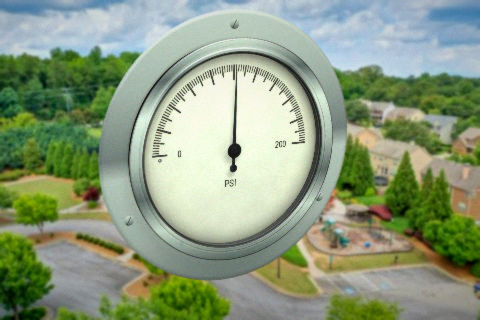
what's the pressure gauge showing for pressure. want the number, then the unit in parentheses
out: 100 (psi)
